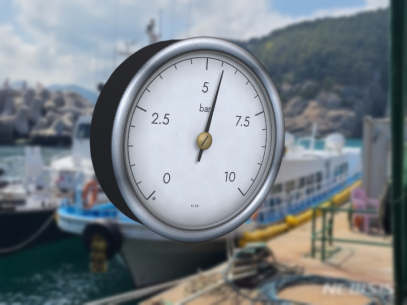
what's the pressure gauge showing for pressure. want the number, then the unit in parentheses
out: 5.5 (bar)
